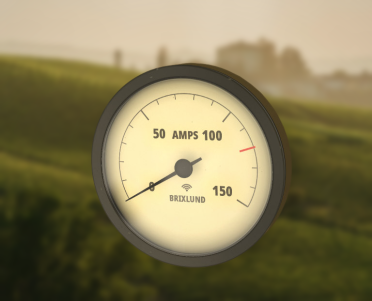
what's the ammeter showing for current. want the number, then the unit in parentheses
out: 0 (A)
